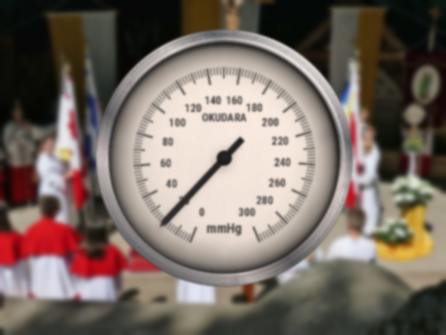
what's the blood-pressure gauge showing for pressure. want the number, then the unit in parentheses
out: 20 (mmHg)
